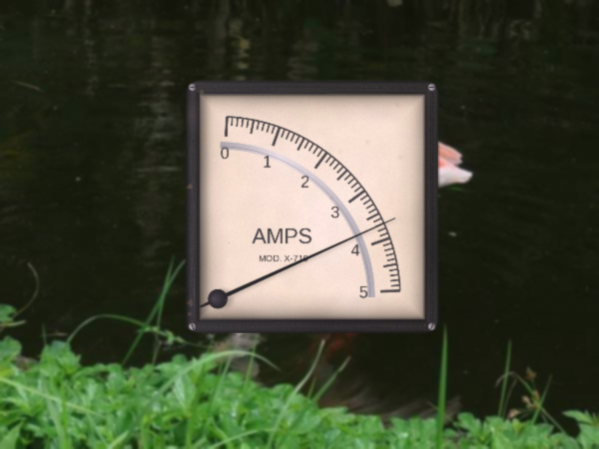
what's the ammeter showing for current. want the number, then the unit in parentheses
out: 3.7 (A)
